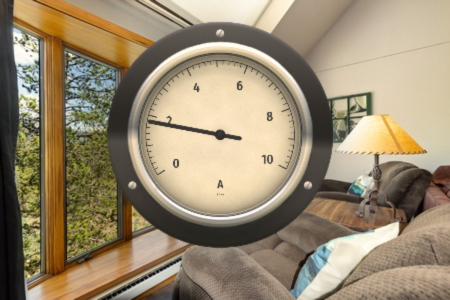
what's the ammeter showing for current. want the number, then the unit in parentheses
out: 1.8 (A)
